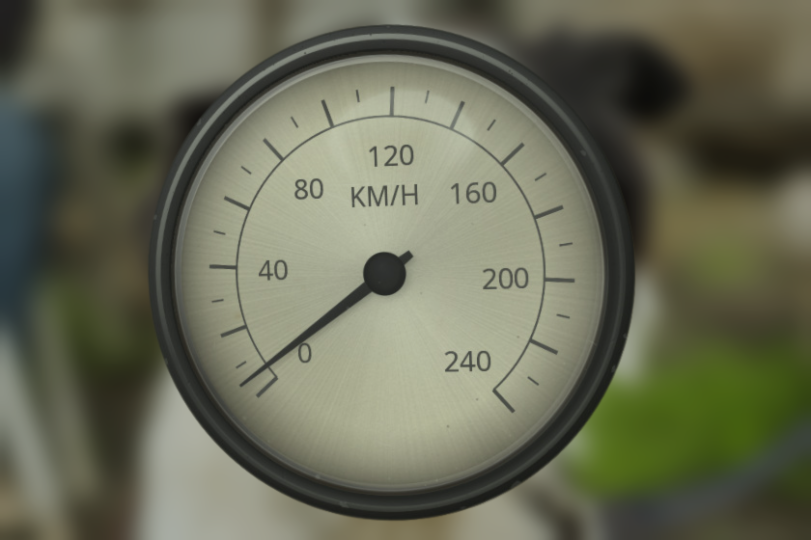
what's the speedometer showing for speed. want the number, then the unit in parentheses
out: 5 (km/h)
